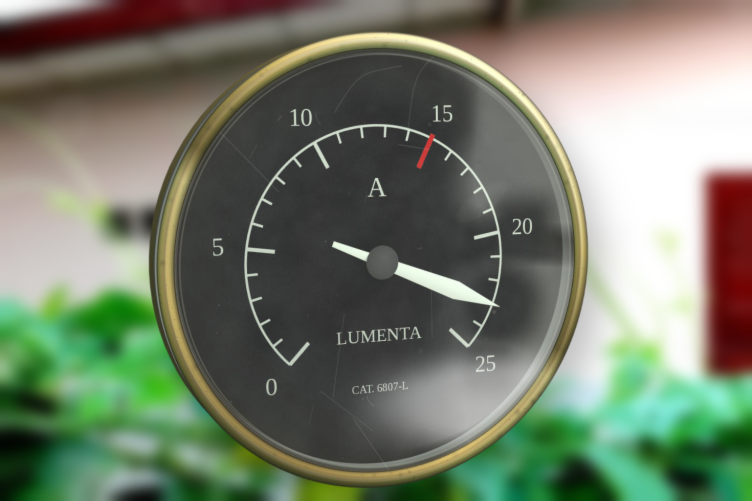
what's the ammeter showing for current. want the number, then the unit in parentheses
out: 23 (A)
